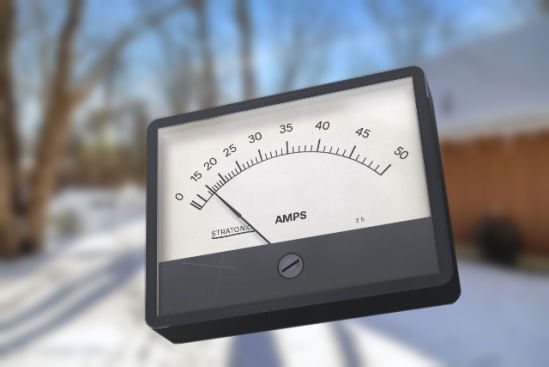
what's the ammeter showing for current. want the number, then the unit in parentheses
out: 15 (A)
